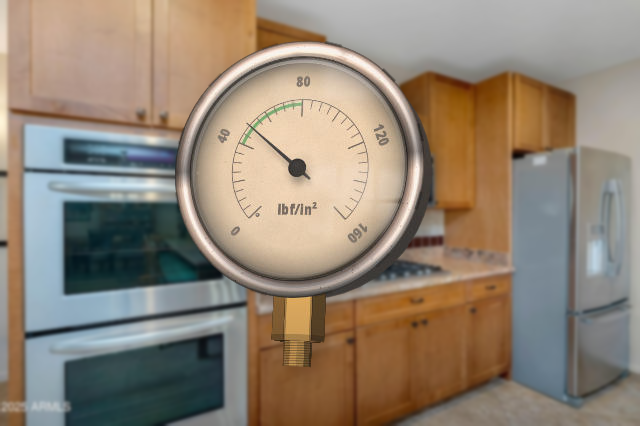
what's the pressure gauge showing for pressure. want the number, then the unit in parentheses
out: 50 (psi)
